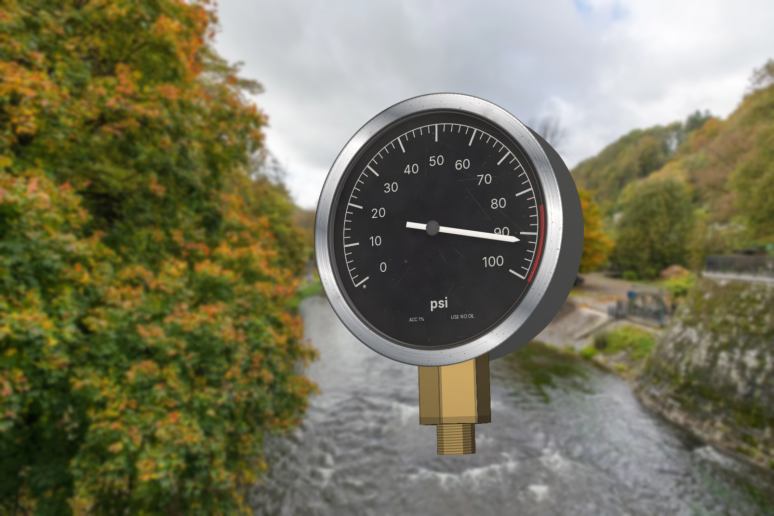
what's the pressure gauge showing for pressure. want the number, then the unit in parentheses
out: 92 (psi)
